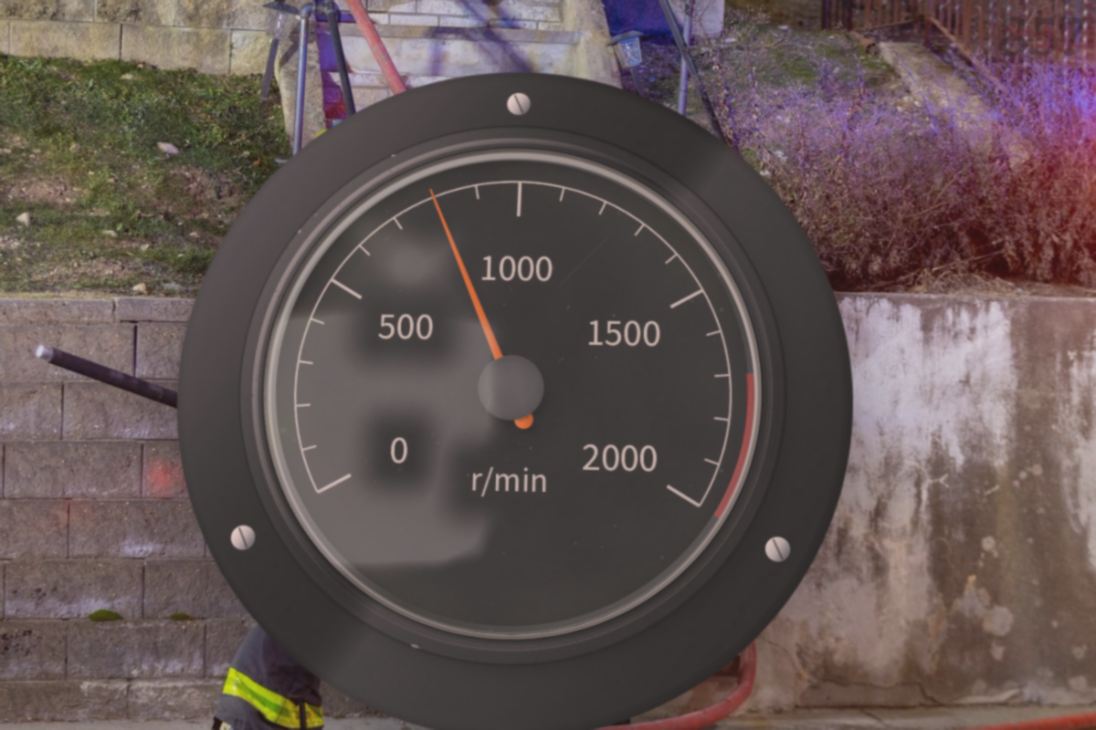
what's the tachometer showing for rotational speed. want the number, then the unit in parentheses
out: 800 (rpm)
